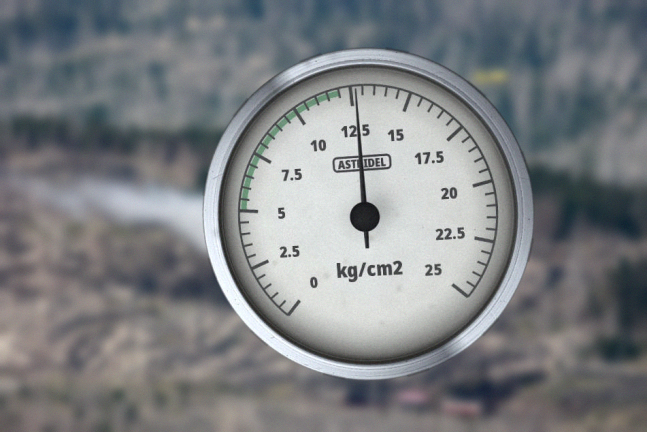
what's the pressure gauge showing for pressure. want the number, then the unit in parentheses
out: 12.75 (kg/cm²)
